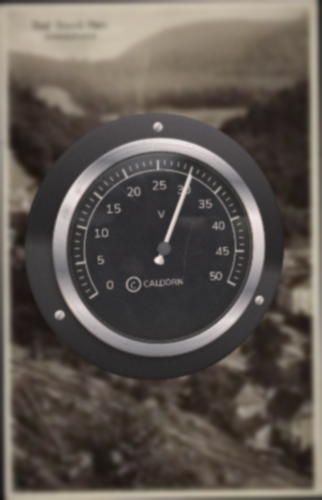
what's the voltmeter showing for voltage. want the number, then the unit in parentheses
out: 30 (V)
